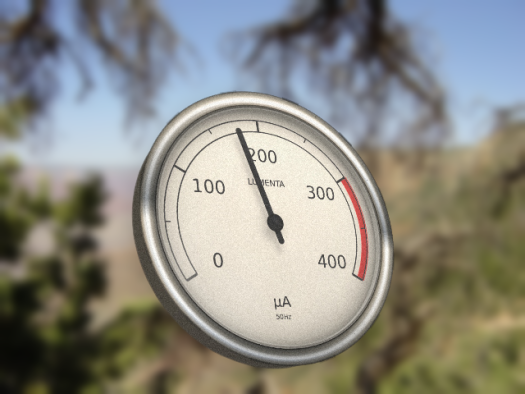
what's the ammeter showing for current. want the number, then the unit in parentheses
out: 175 (µA)
